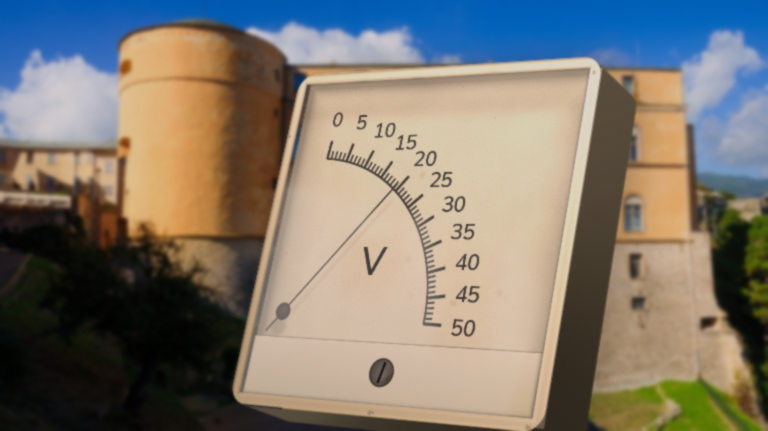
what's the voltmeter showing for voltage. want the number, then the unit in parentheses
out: 20 (V)
